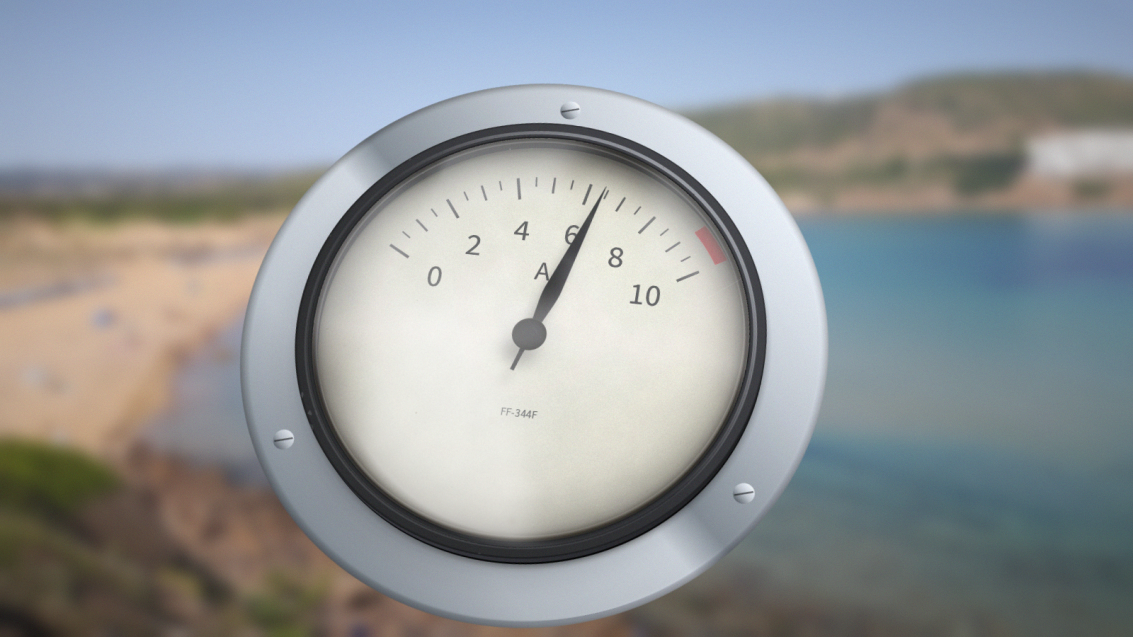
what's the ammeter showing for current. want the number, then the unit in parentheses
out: 6.5 (A)
